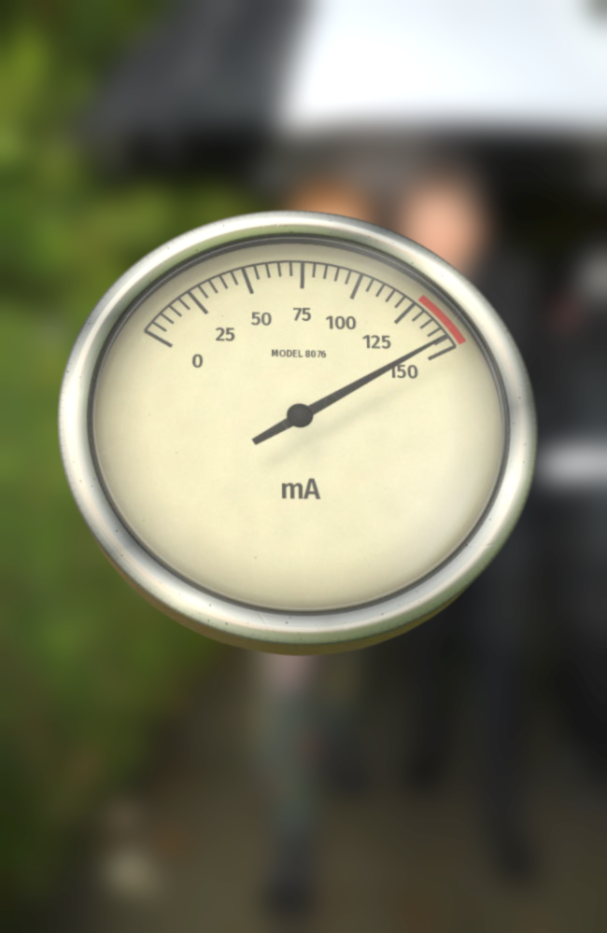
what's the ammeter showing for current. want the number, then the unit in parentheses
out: 145 (mA)
